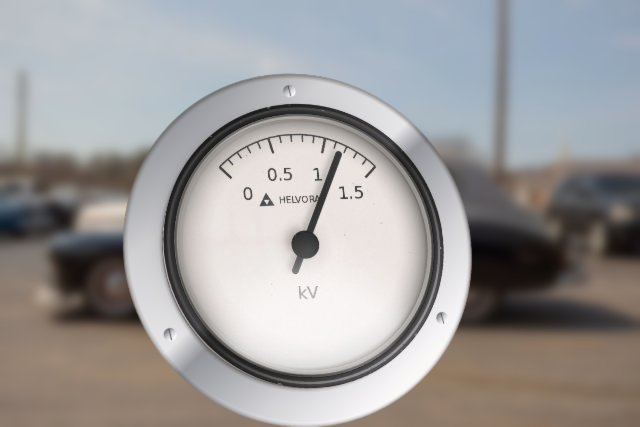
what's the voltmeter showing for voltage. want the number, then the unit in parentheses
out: 1.15 (kV)
